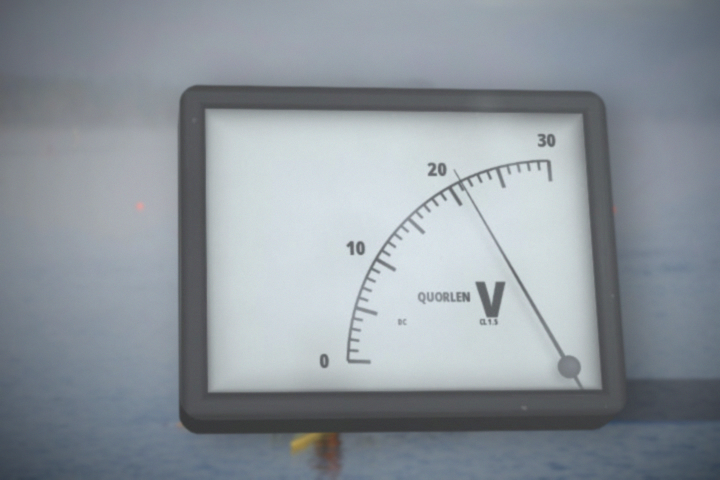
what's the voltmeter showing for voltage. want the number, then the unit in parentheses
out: 21 (V)
